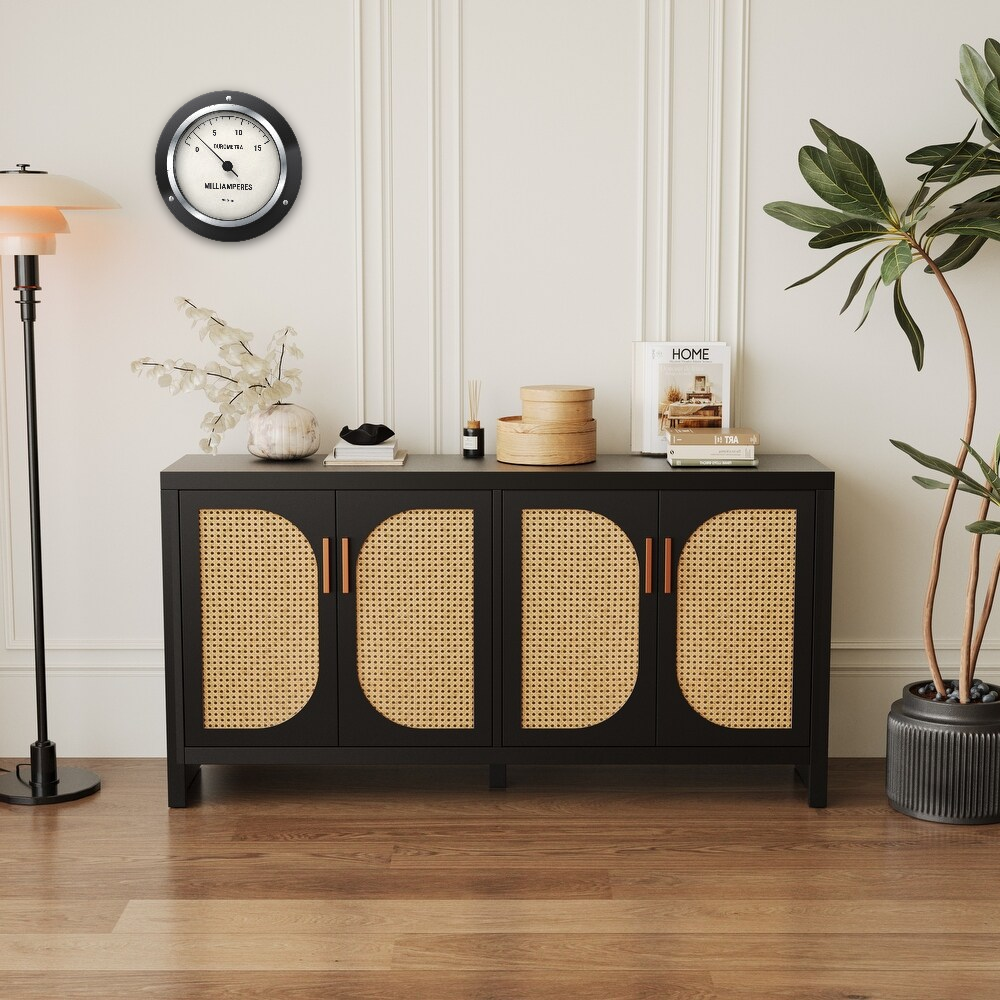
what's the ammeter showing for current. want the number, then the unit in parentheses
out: 2 (mA)
